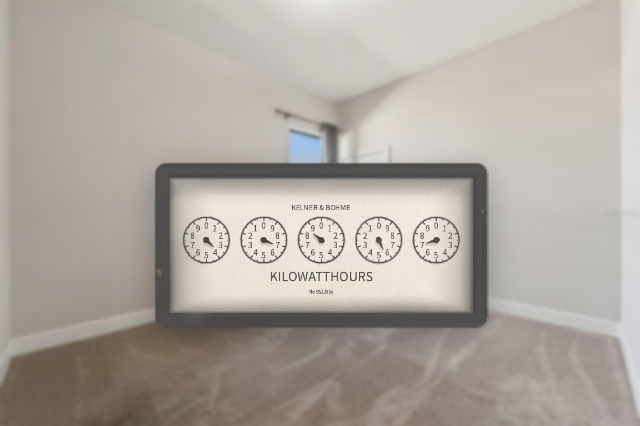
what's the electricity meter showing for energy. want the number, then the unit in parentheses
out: 36857 (kWh)
